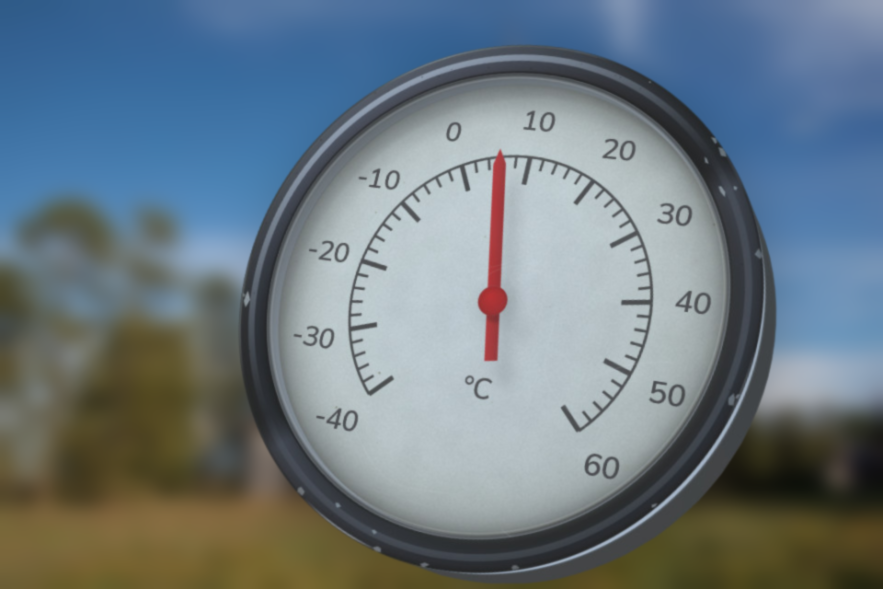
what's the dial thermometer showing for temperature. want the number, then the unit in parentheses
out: 6 (°C)
